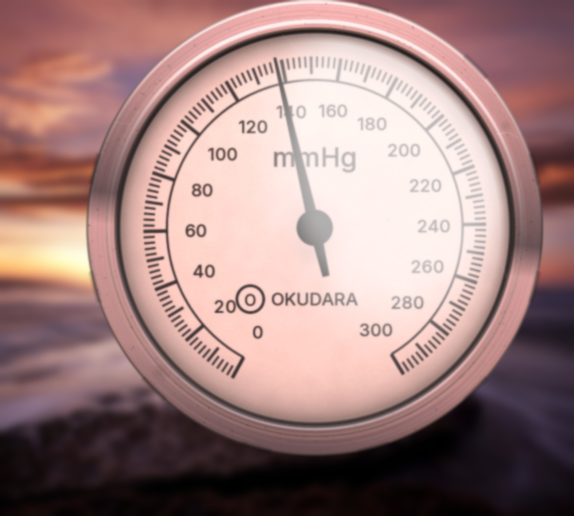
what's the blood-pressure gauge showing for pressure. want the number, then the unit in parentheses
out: 138 (mmHg)
